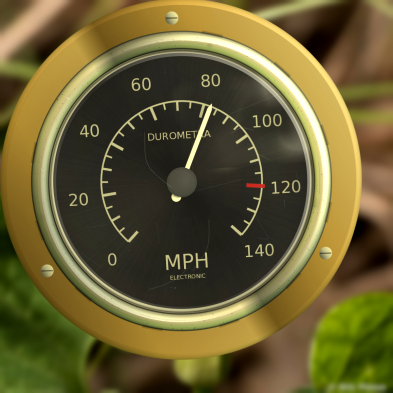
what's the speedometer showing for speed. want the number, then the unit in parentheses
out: 82.5 (mph)
